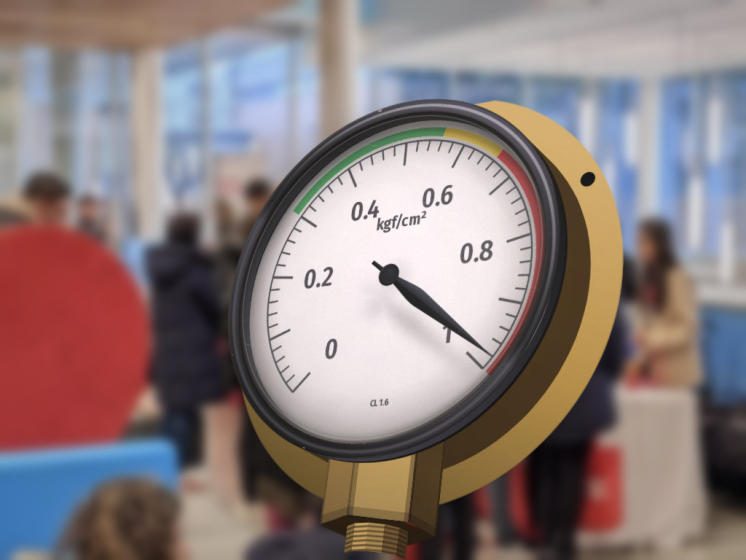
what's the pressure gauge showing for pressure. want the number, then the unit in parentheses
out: 0.98 (kg/cm²)
